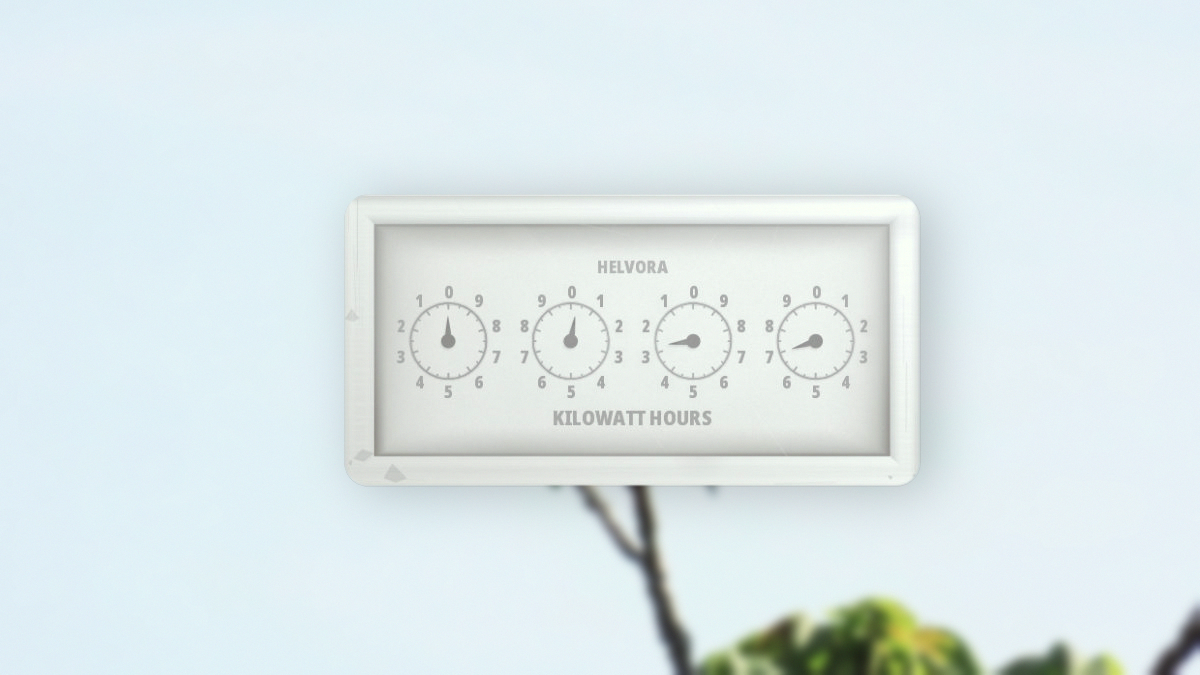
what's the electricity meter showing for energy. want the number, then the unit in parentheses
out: 27 (kWh)
